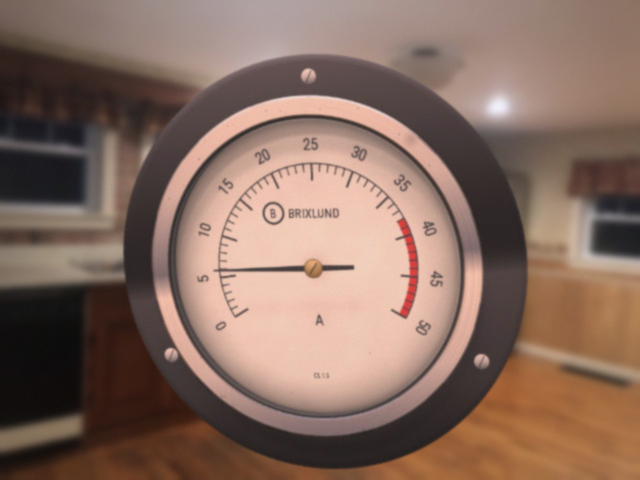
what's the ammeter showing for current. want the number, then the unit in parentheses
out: 6 (A)
